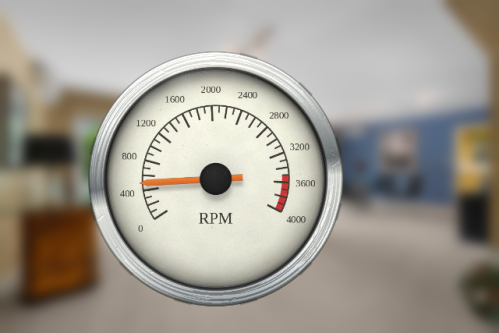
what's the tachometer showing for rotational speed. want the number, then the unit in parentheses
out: 500 (rpm)
